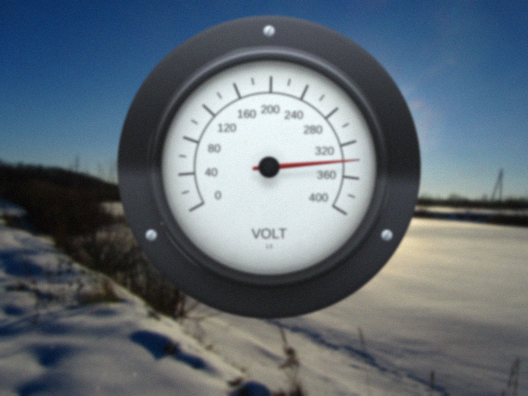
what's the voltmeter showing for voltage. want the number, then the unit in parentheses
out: 340 (V)
